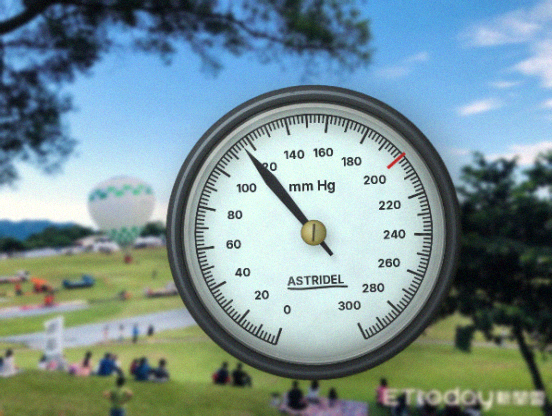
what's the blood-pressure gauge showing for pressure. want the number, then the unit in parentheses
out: 116 (mmHg)
